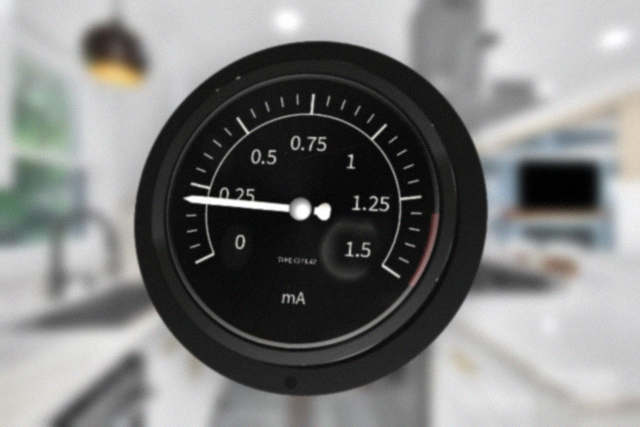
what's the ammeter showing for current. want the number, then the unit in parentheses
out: 0.2 (mA)
